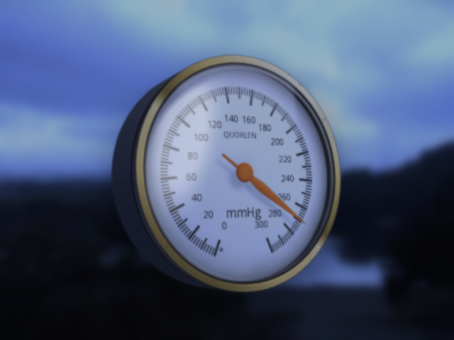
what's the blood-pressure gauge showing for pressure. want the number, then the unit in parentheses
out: 270 (mmHg)
